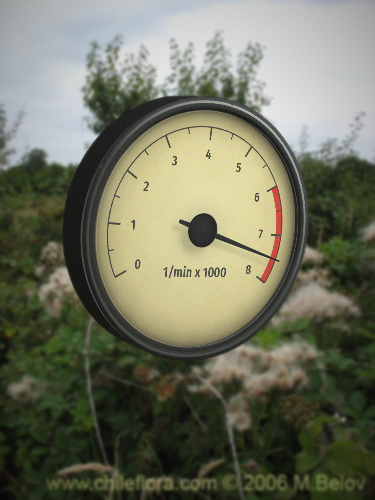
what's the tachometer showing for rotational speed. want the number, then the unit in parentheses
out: 7500 (rpm)
